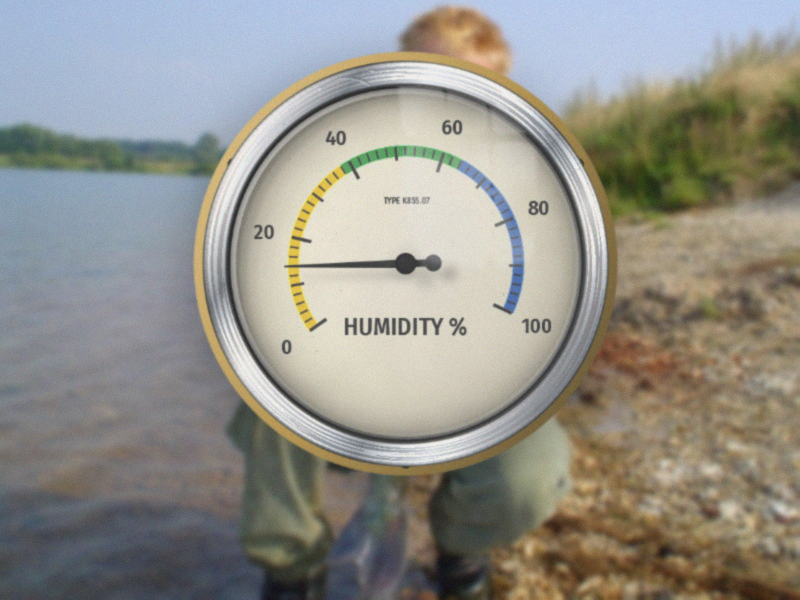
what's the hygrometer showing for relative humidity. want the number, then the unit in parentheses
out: 14 (%)
